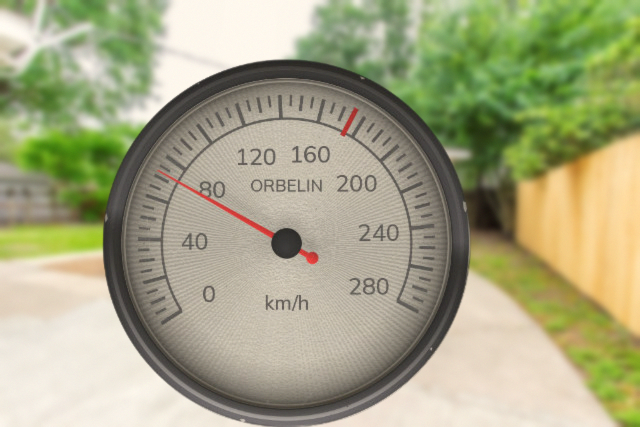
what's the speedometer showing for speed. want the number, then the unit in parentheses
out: 72.5 (km/h)
